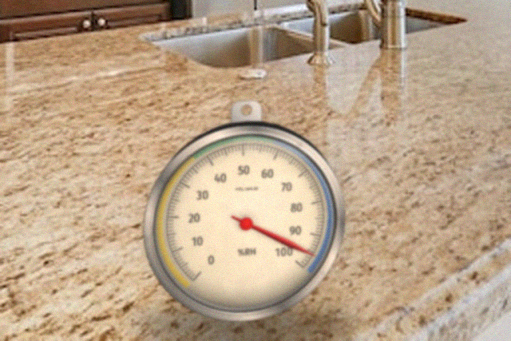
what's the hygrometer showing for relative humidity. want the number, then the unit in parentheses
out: 95 (%)
